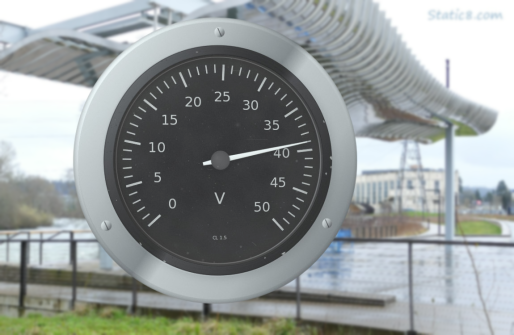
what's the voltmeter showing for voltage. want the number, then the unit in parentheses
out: 39 (V)
